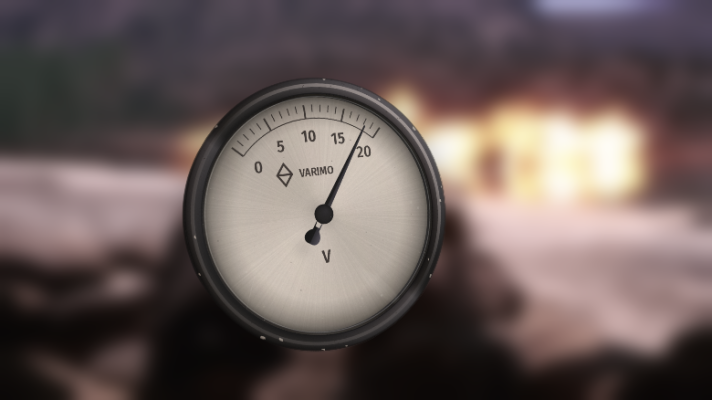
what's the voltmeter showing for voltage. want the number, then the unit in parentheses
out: 18 (V)
